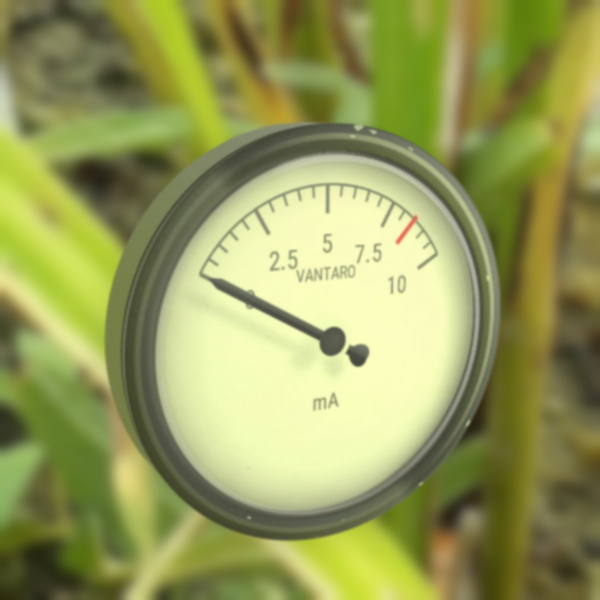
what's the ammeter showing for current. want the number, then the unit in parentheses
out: 0 (mA)
